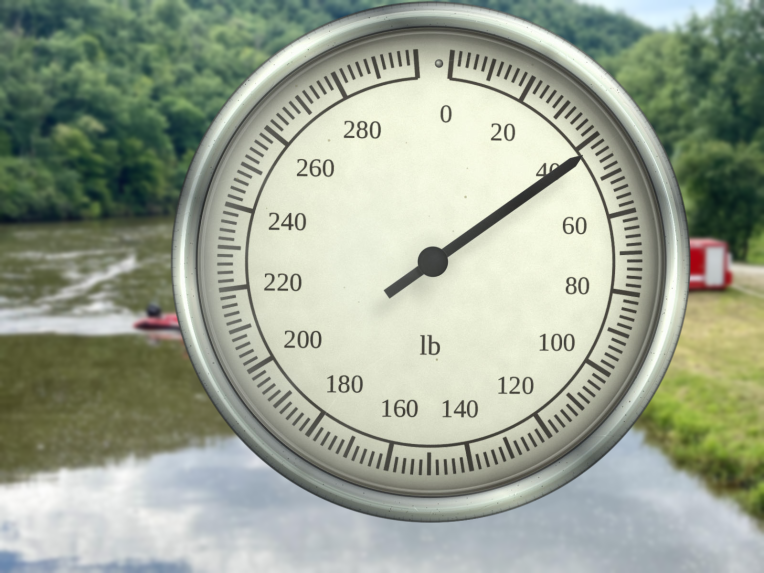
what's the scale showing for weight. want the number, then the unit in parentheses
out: 42 (lb)
